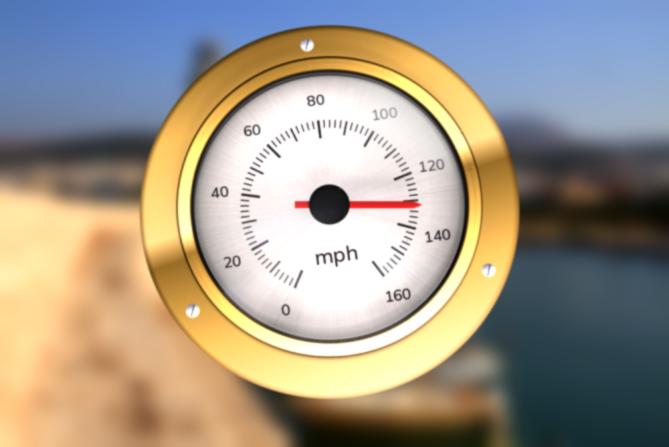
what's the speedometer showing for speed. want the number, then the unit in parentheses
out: 132 (mph)
